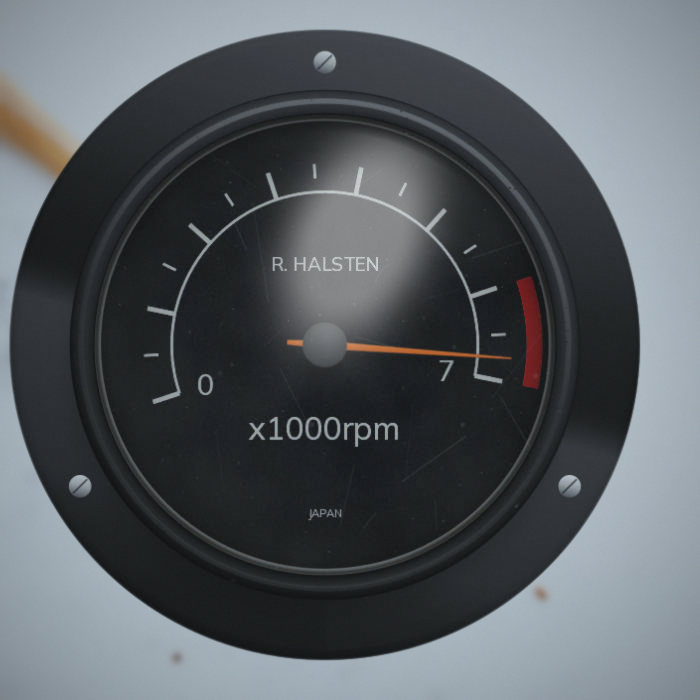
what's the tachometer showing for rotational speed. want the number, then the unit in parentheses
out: 6750 (rpm)
